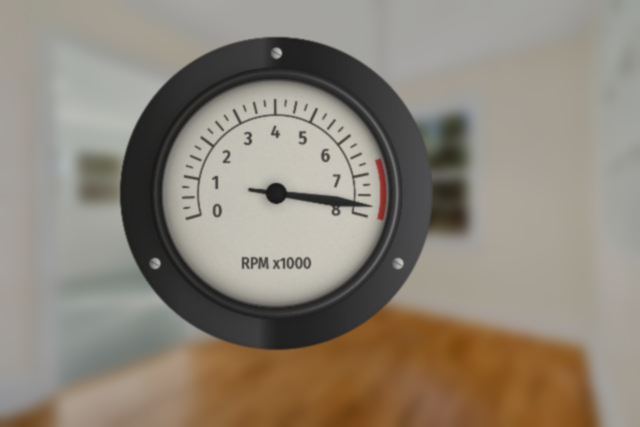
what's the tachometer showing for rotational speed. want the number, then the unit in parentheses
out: 7750 (rpm)
